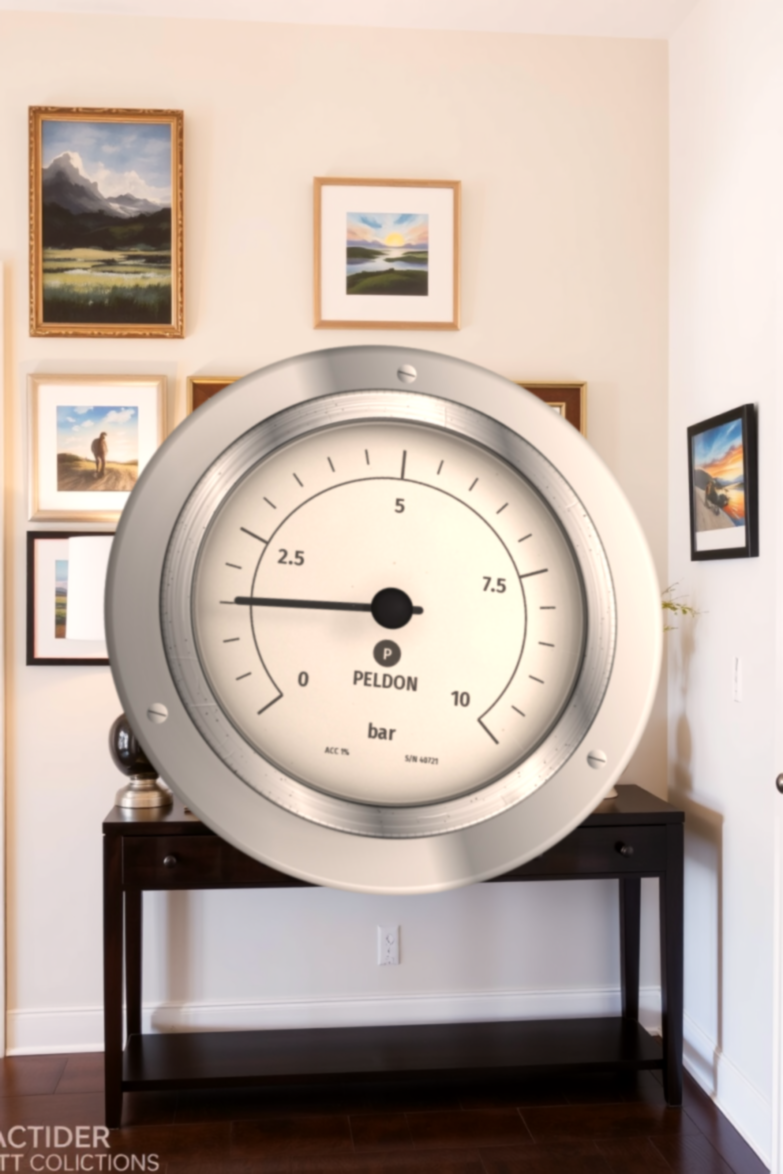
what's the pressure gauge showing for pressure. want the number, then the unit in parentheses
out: 1.5 (bar)
